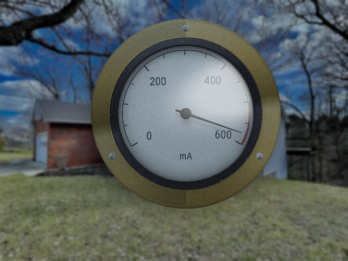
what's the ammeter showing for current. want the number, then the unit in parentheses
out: 575 (mA)
